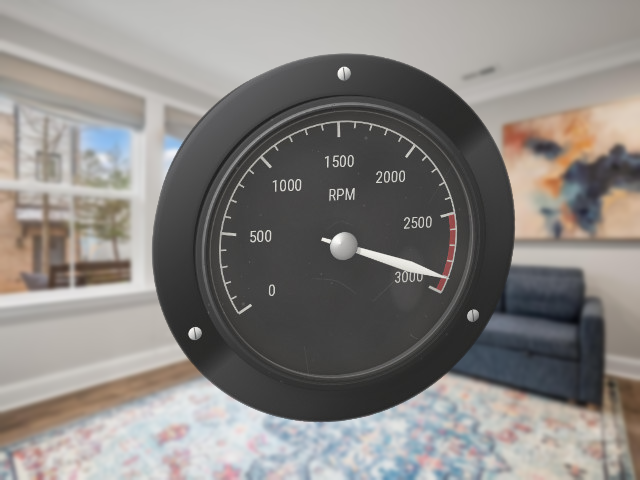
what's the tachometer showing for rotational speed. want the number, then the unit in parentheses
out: 2900 (rpm)
